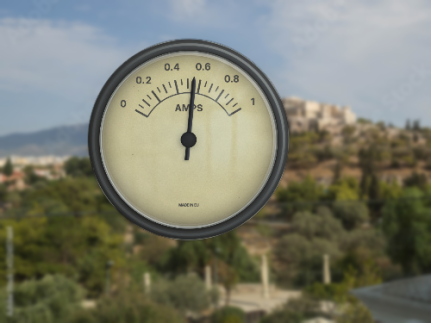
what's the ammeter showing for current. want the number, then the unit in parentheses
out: 0.55 (A)
